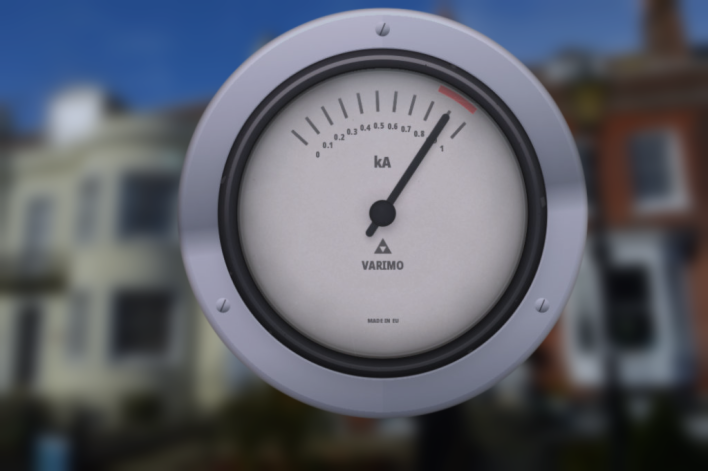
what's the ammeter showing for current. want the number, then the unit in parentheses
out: 0.9 (kA)
